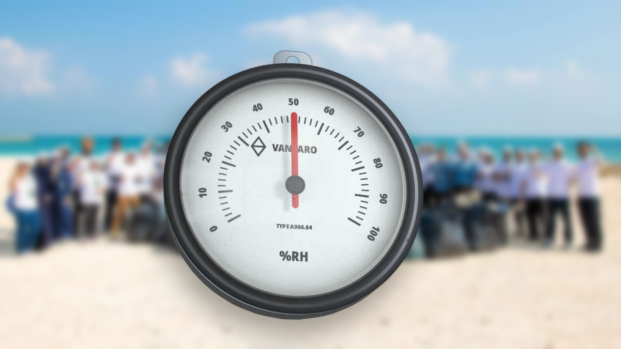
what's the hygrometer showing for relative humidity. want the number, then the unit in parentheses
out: 50 (%)
